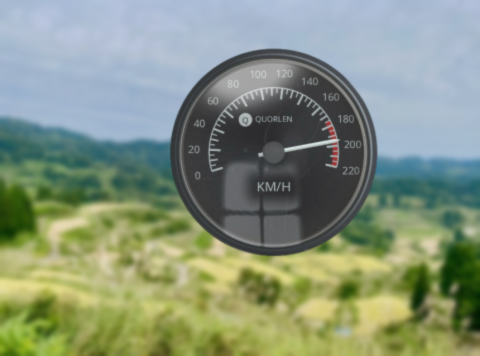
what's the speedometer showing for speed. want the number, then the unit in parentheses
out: 195 (km/h)
